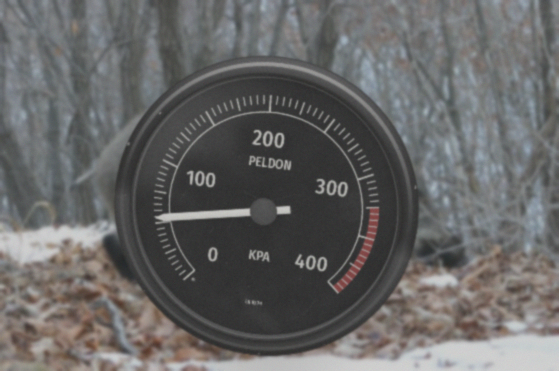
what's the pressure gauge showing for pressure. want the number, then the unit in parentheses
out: 55 (kPa)
